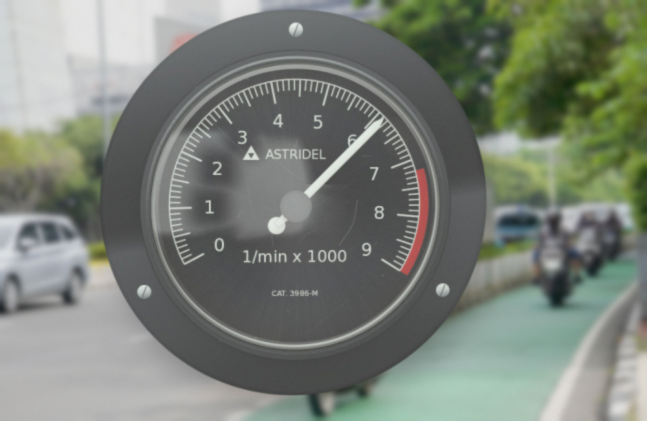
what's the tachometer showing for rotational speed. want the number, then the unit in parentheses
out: 6100 (rpm)
